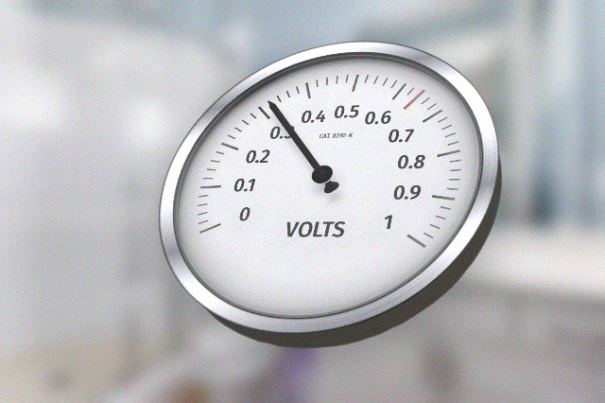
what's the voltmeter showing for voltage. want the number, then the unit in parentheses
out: 0.32 (V)
